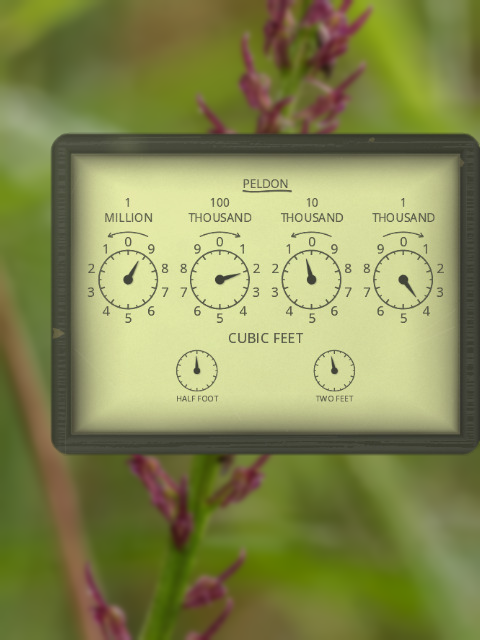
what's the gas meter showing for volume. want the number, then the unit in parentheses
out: 920400 (ft³)
